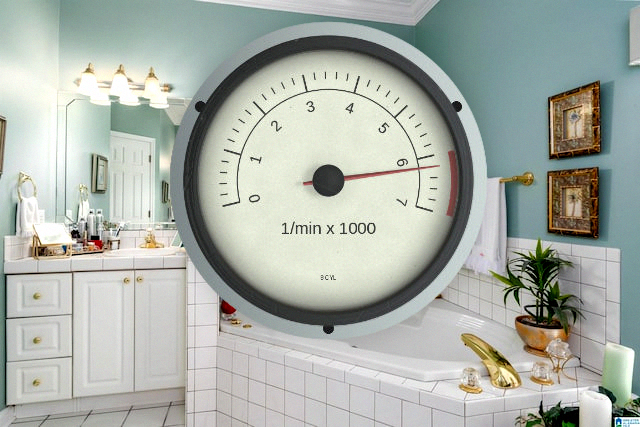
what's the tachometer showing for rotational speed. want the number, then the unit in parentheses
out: 6200 (rpm)
